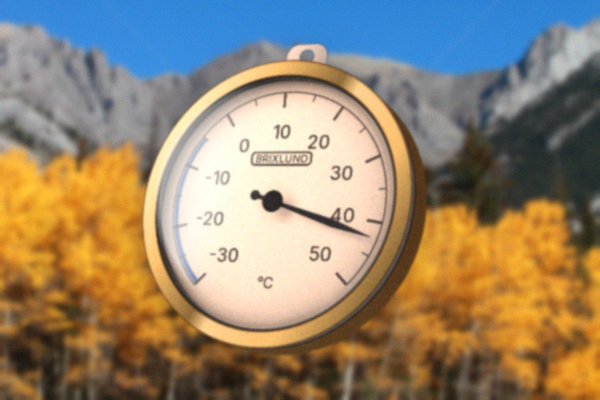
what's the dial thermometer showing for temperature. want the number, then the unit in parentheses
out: 42.5 (°C)
